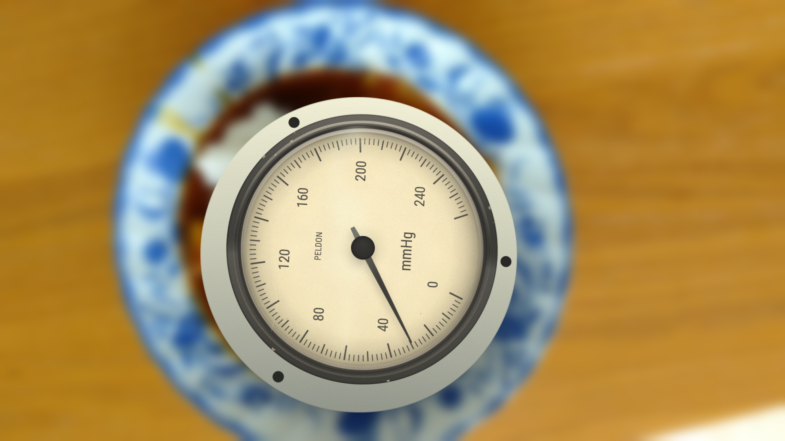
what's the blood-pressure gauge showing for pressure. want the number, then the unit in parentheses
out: 30 (mmHg)
